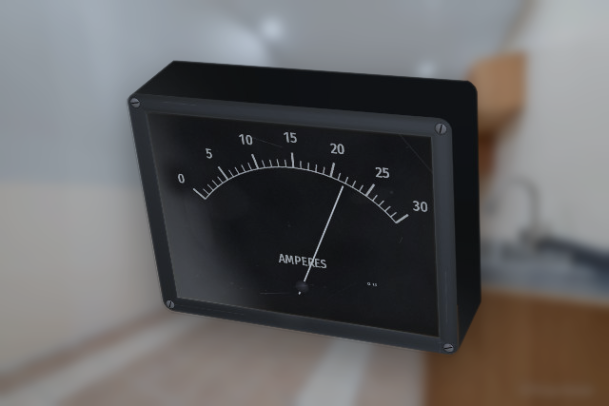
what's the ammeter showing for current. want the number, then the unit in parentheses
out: 22 (A)
